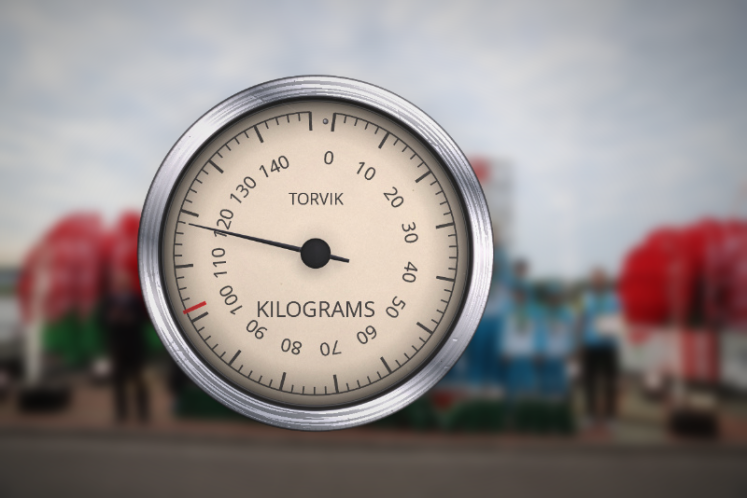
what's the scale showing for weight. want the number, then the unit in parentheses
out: 118 (kg)
